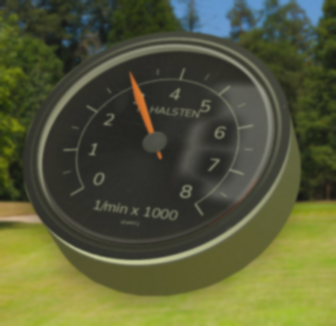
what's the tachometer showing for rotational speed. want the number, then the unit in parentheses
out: 3000 (rpm)
